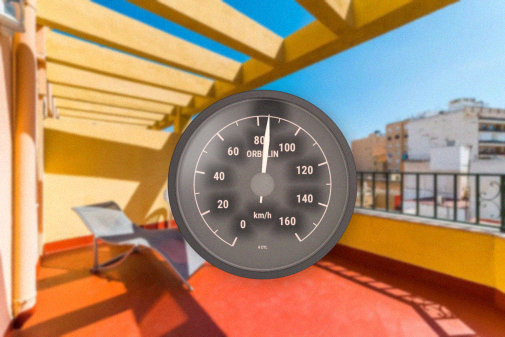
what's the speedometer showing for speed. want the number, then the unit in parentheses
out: 85 (km/h)
